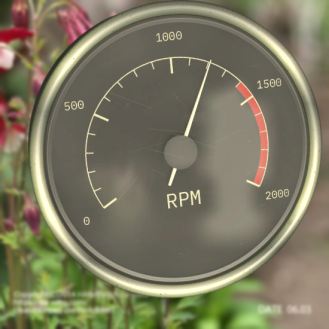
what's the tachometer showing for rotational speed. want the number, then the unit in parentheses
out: 1200 (rpm)
